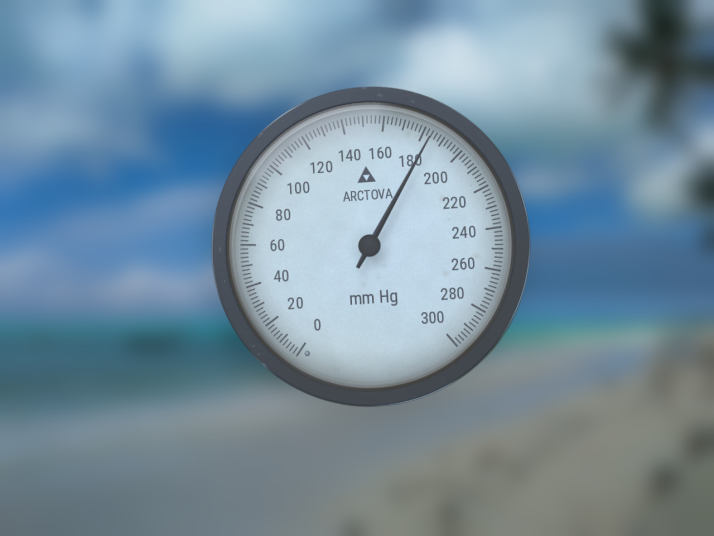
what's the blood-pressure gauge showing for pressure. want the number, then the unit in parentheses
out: 184 (mmHg)
